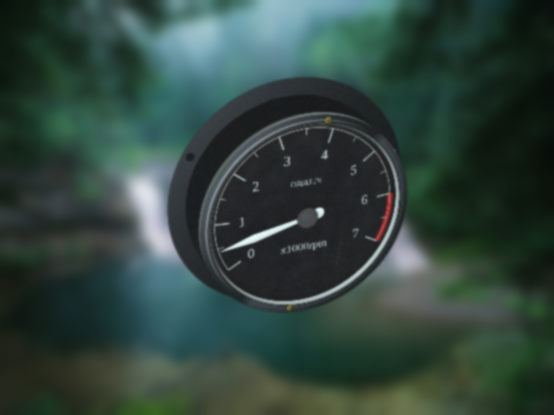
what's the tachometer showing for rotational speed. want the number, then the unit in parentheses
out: 500 (rpm)
